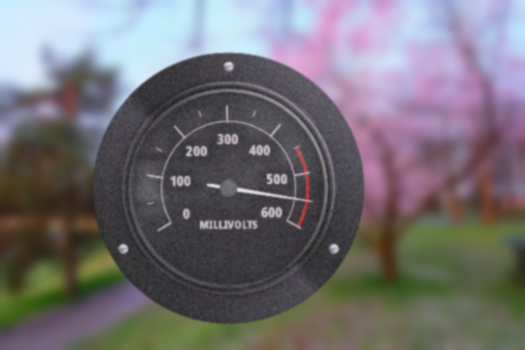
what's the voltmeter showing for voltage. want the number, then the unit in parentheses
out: 550 (mV)
